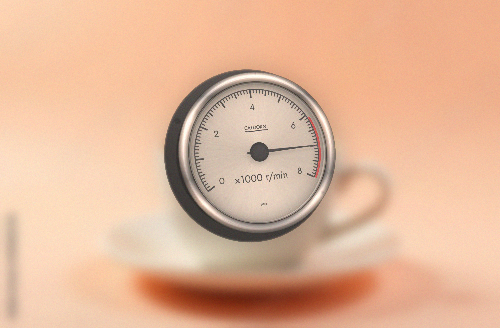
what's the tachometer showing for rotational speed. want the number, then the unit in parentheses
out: 7000 (rpm)
